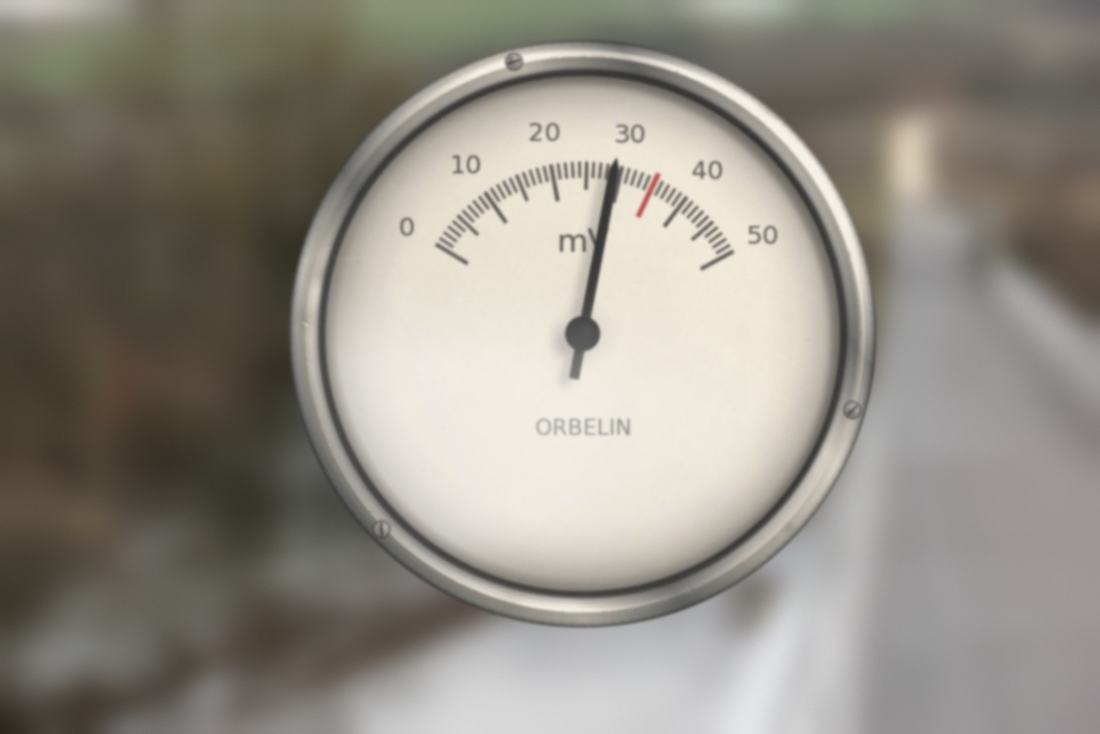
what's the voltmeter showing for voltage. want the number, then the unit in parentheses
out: 29 (mV)
